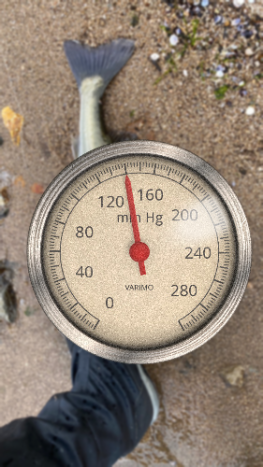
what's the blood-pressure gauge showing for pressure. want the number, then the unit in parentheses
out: 140 (mmHg)
